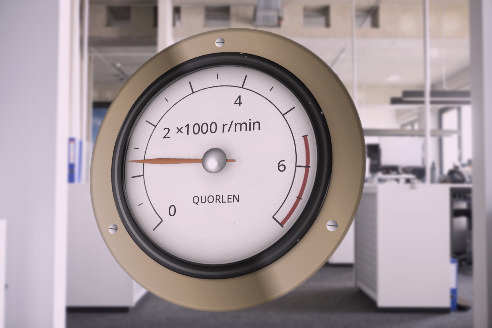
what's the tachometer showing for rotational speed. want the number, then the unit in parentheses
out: 1250 (rpm)
